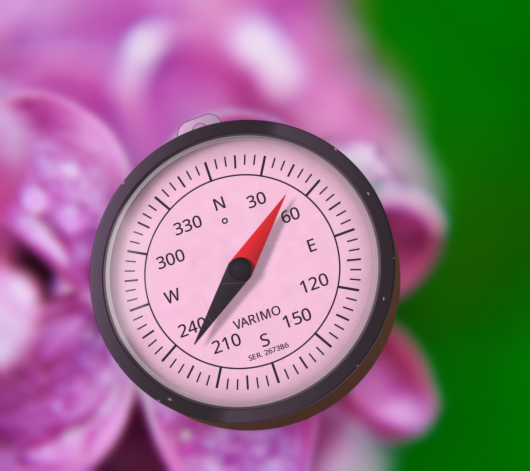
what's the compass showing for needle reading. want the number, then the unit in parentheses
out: 50 (°)
